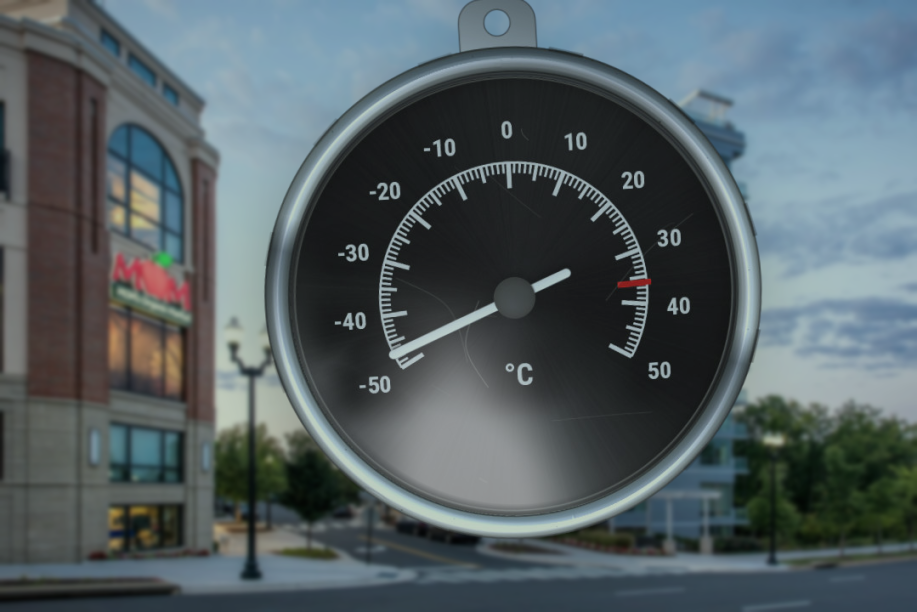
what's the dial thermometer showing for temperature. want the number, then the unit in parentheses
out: -47 (°C)
